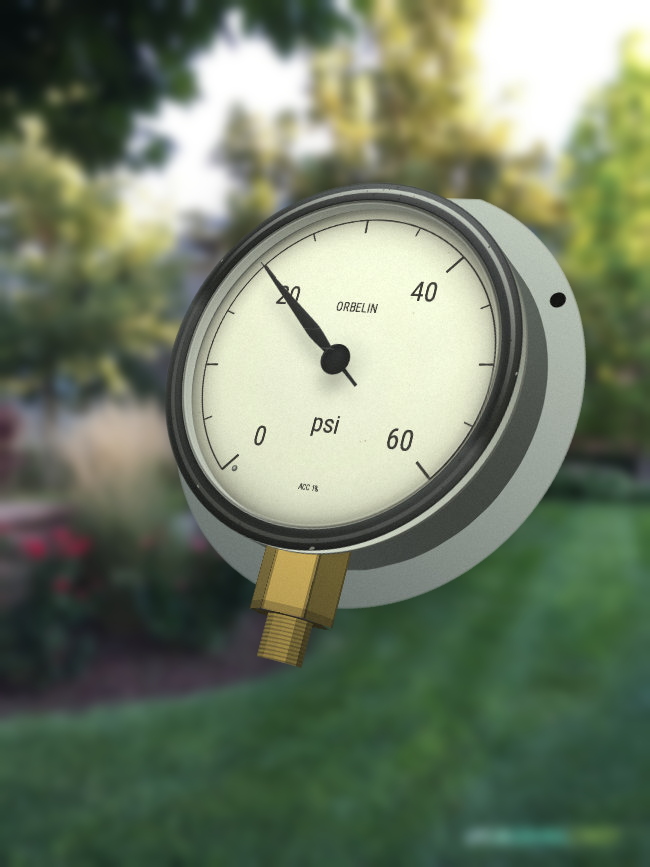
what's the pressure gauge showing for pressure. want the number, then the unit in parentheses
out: 20 (psi)
